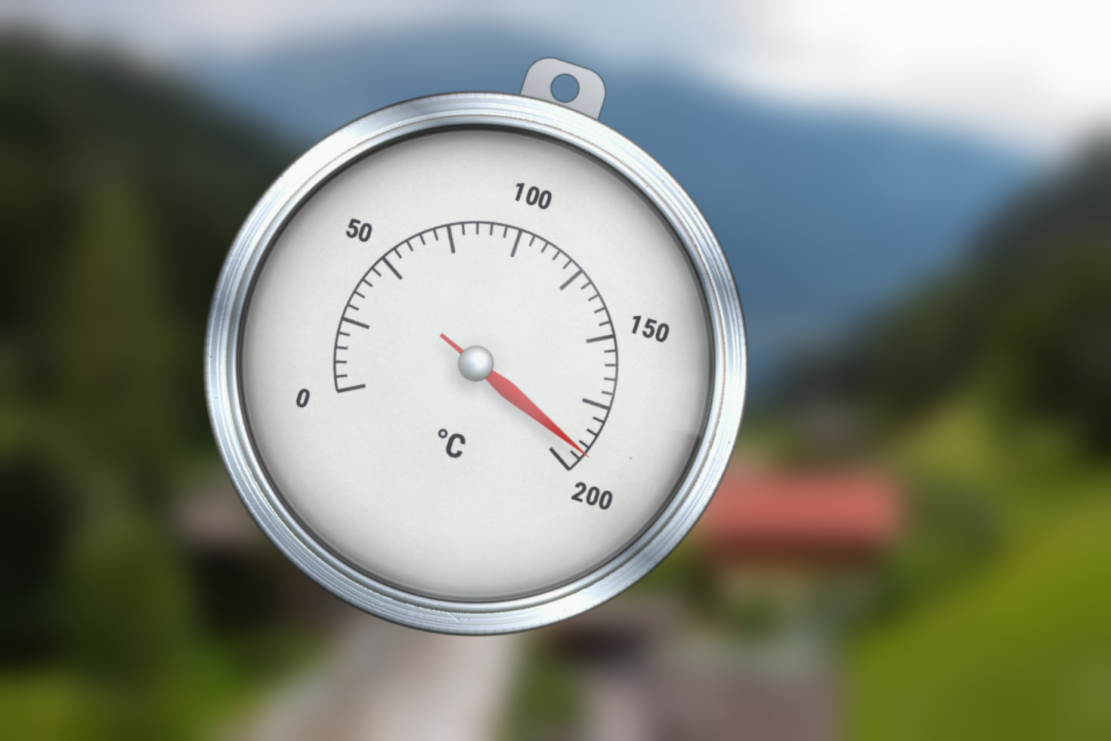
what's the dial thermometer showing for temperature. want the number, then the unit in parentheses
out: 192.5 (°C)
